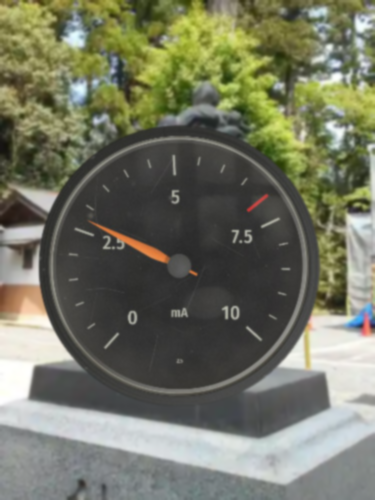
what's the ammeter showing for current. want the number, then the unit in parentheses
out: 2.75 (mA)
